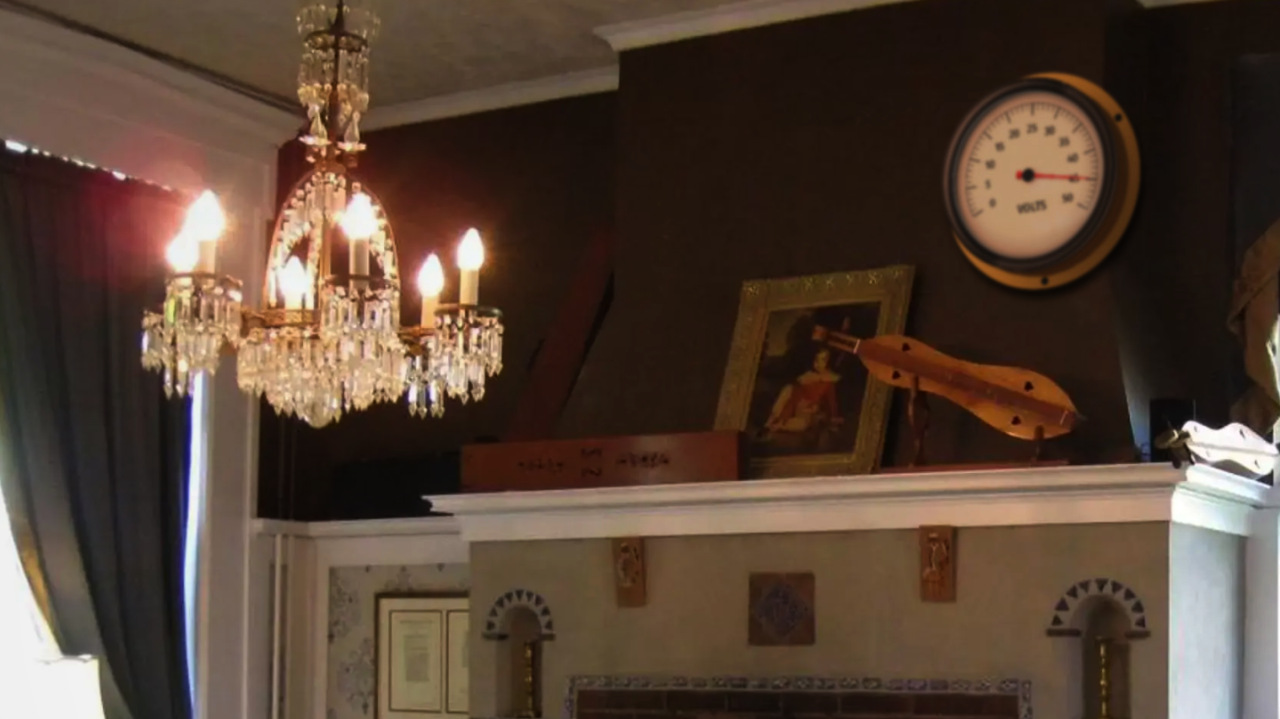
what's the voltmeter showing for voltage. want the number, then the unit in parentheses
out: 45 (V)
